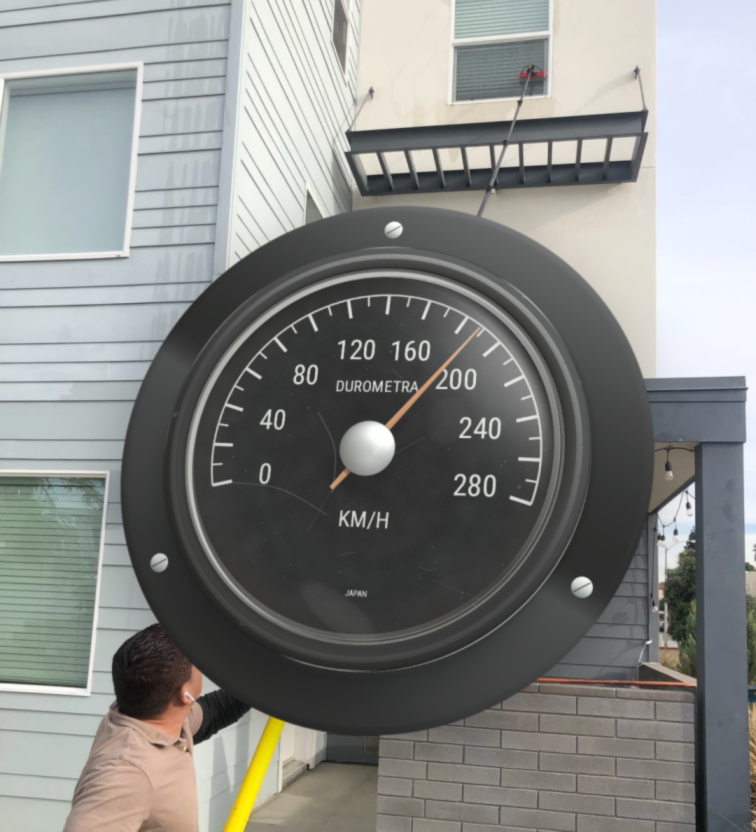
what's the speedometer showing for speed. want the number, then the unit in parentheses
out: 190 (km/h)
